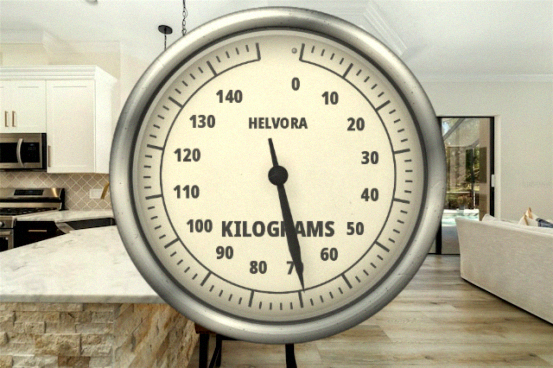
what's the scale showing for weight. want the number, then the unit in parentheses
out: 69 (kg)
